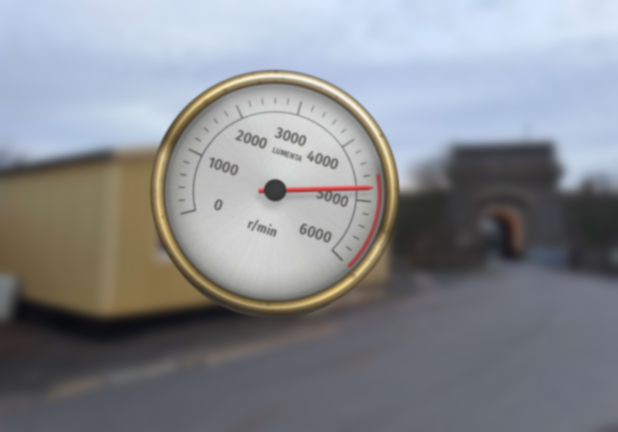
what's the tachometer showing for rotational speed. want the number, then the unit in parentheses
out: 4800 (rpm)
